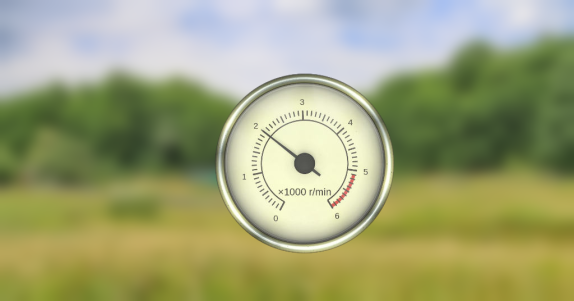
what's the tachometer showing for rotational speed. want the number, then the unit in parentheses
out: 2000 (rpm)
